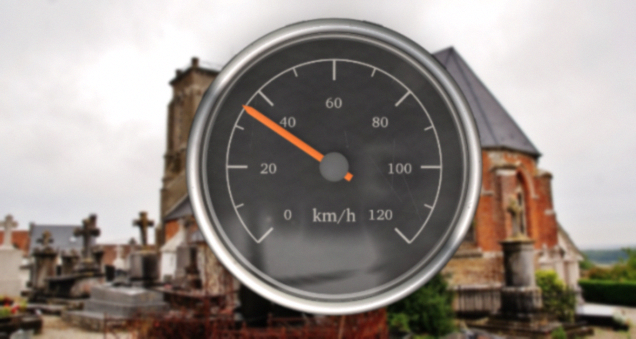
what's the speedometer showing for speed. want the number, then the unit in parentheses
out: 35 (km/h)
